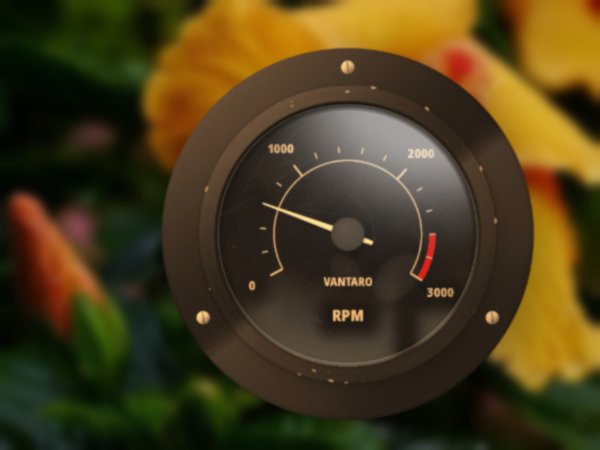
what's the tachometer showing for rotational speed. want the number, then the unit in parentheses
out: 600 (rpm)
